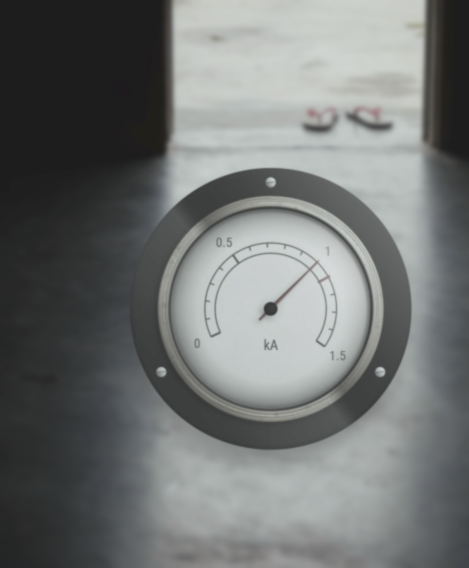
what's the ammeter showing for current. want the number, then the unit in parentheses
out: 1 (kA)
